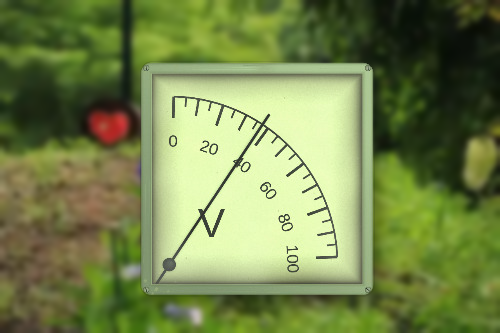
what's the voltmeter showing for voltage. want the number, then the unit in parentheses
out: 37.5 (V)
